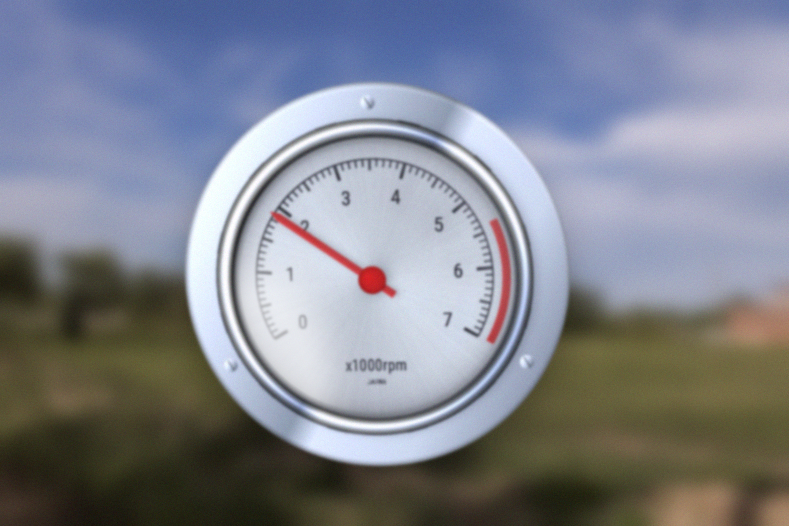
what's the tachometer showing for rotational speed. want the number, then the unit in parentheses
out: 1900 (rpm)
